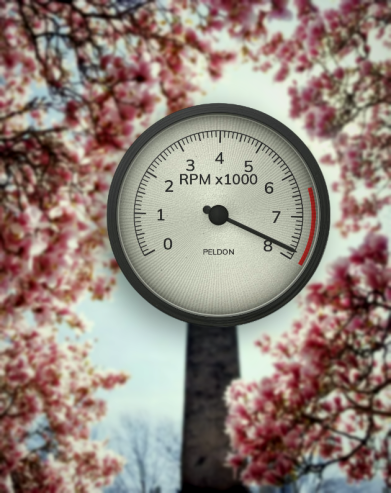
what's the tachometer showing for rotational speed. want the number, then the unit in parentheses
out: 7800 (rpm)
